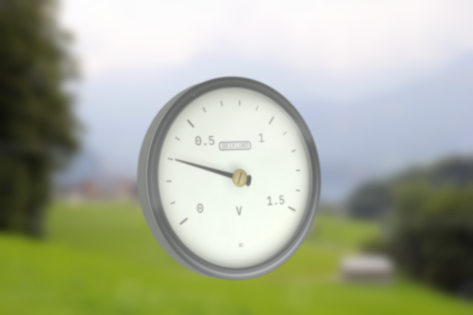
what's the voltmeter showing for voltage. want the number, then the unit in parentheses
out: 0.3 (V)
